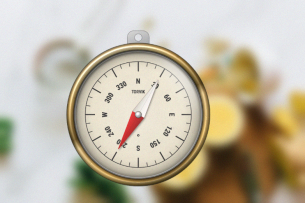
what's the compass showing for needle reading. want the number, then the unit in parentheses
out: 210 (°)
